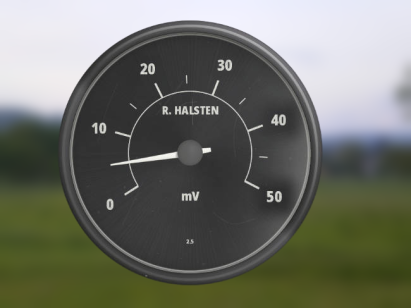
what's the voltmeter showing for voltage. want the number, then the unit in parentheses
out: 5 (mV)
